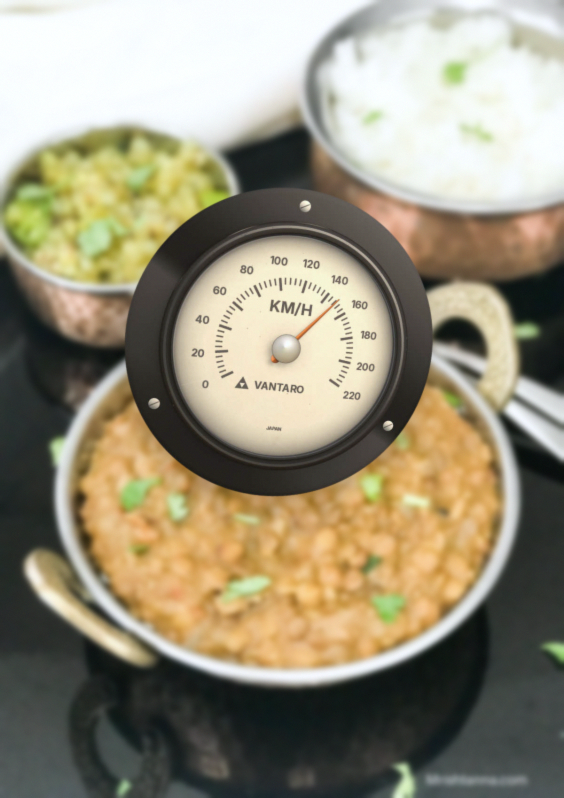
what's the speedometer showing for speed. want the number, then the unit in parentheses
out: 148 (km/h)
